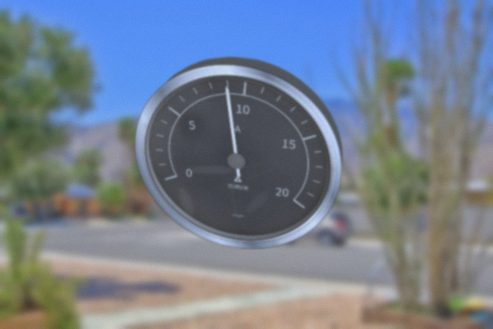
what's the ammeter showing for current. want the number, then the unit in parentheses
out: 9 (A)
